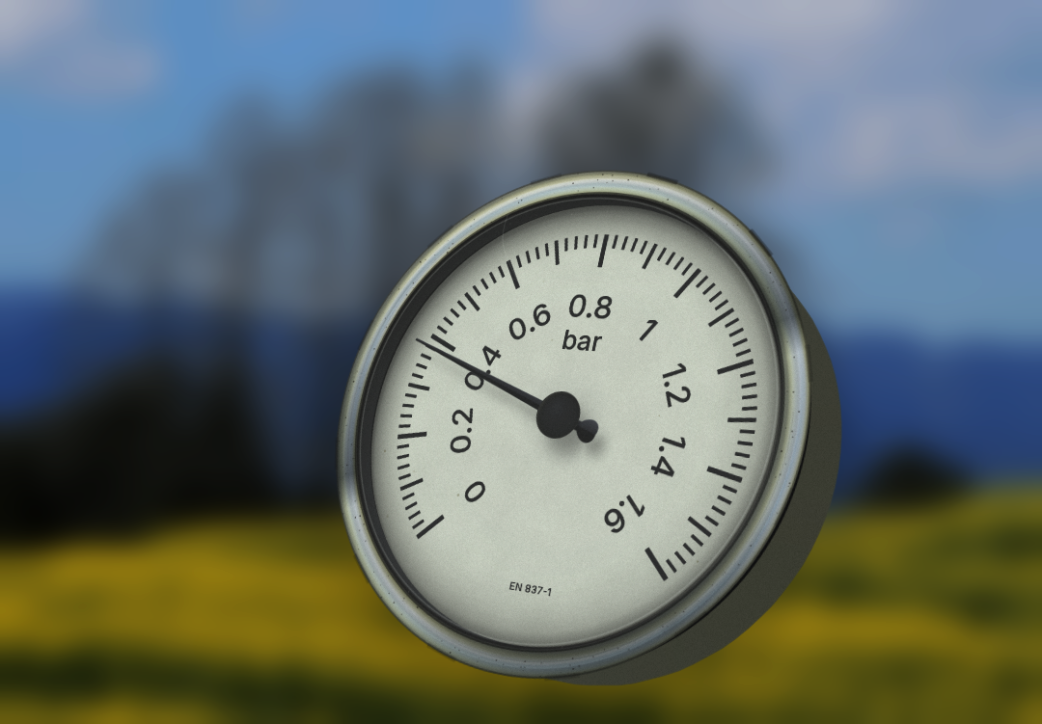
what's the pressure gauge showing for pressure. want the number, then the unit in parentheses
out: 0.38 (bar)
